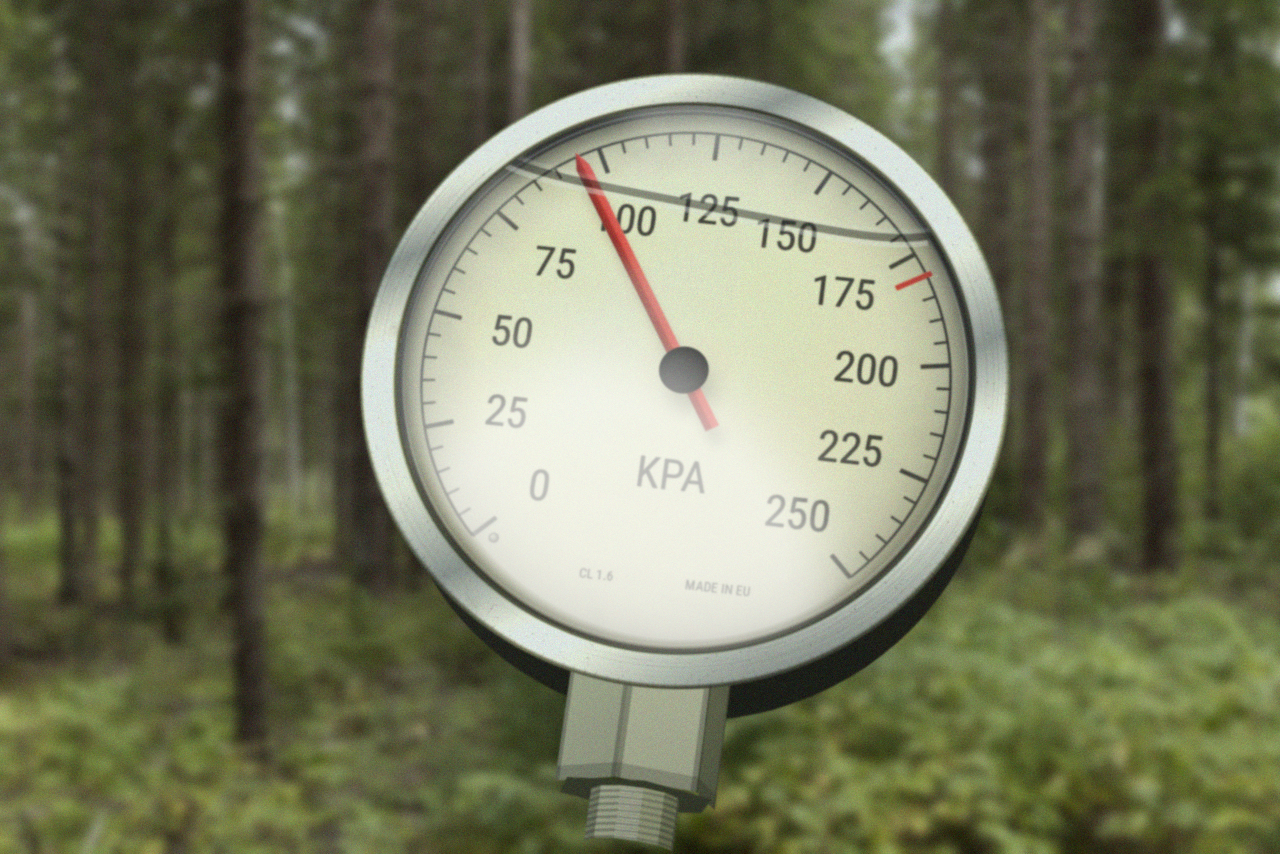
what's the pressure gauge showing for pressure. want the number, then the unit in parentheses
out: 95 (kPa)
